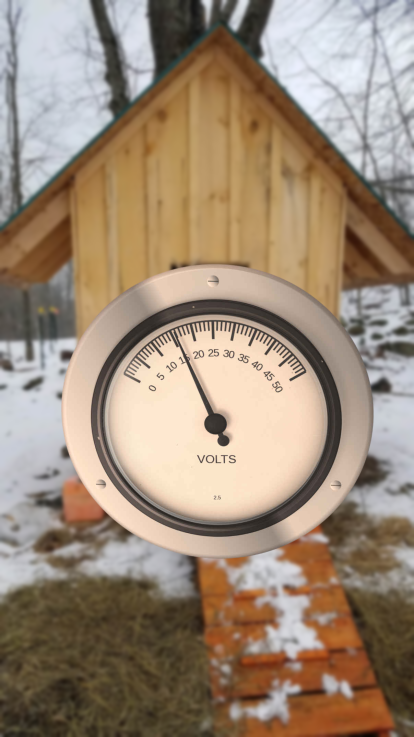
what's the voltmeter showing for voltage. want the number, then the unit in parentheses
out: 16 (V)
